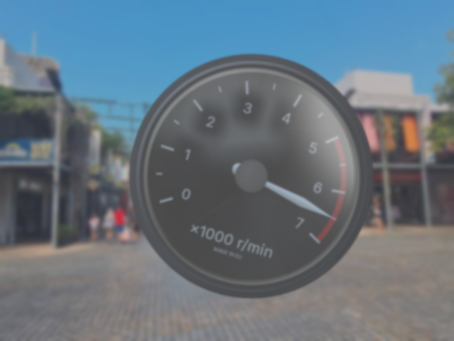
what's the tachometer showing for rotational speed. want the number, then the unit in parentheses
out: 6500 (rpm)
